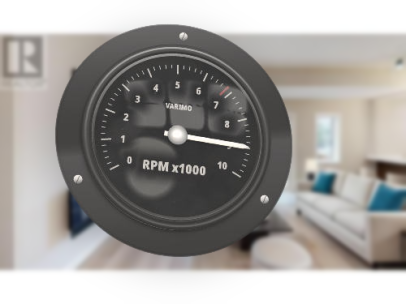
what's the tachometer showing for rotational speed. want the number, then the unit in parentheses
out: 9000 (rpm)
